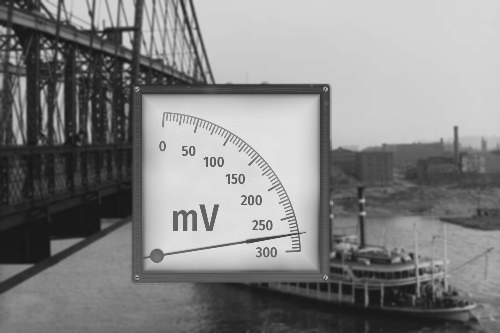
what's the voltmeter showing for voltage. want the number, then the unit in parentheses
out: 275 (mV)
